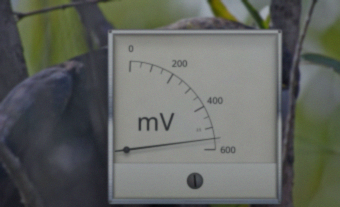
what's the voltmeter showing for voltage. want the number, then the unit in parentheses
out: 550 (mV)
